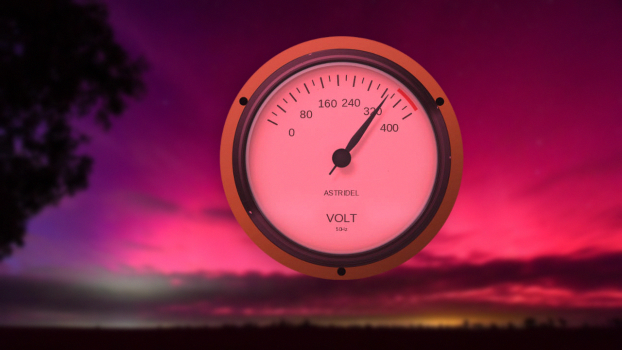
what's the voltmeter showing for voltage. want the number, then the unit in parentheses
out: 330 (V)
